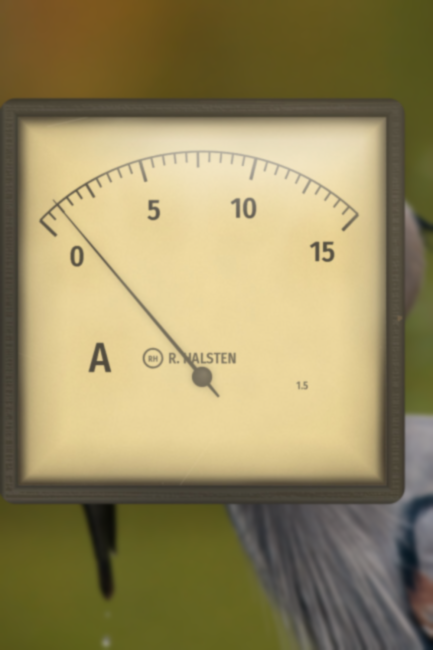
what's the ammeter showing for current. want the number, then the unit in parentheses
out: 1 (A)
